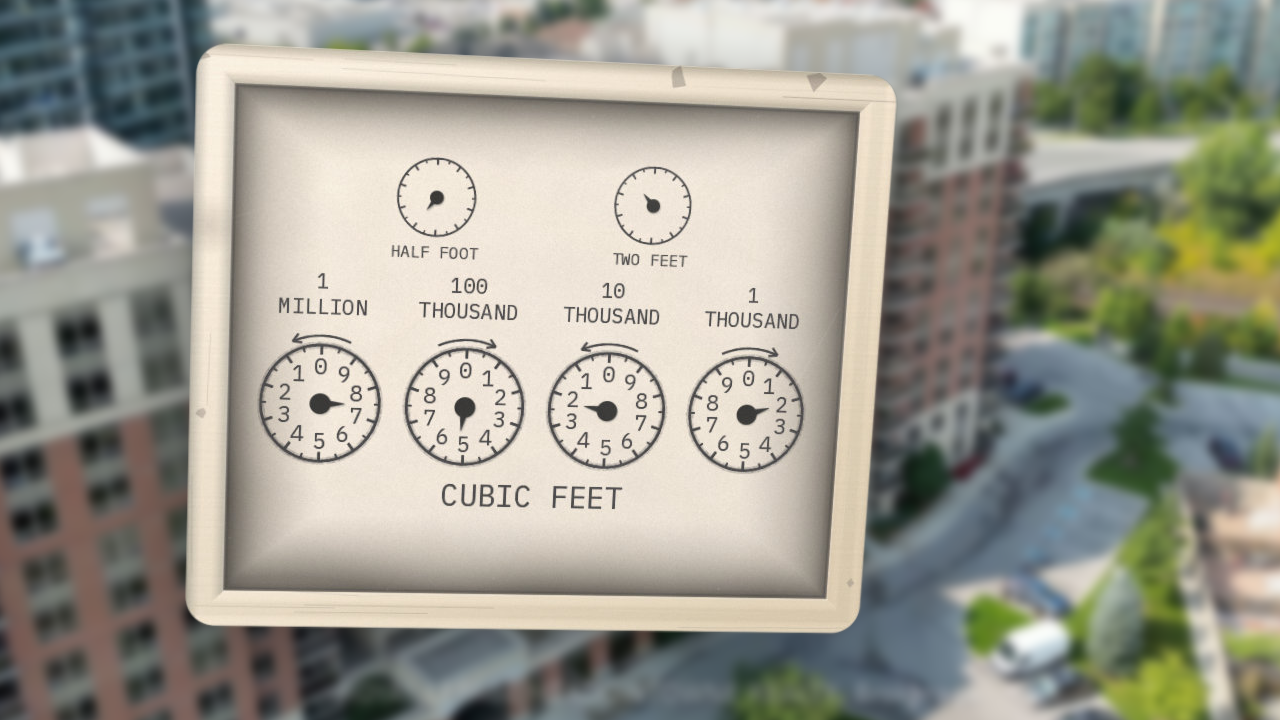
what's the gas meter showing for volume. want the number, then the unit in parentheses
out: 752200 (ft³)
